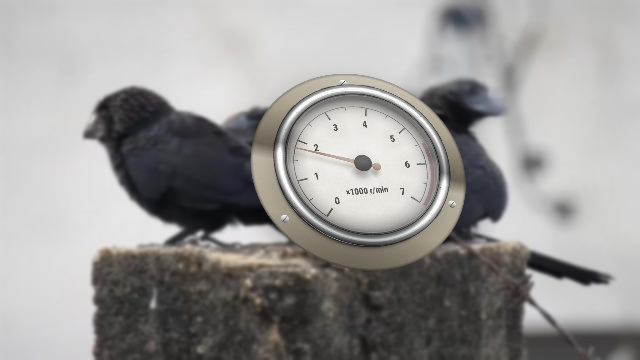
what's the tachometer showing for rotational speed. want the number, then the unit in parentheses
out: 1750 (rpm)
